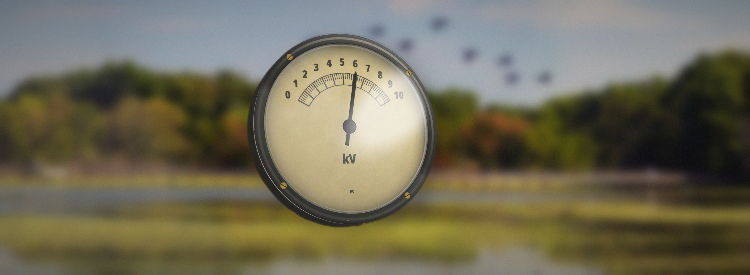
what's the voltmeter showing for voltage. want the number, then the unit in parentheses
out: 6 (kV)
